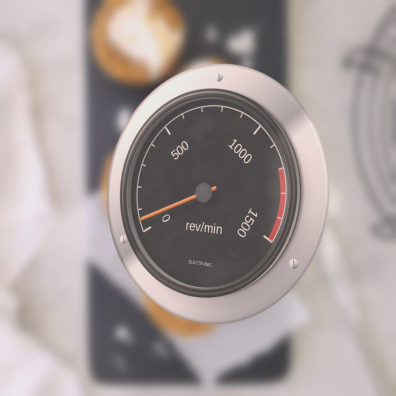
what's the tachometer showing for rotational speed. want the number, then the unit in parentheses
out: 50 (rpm)
